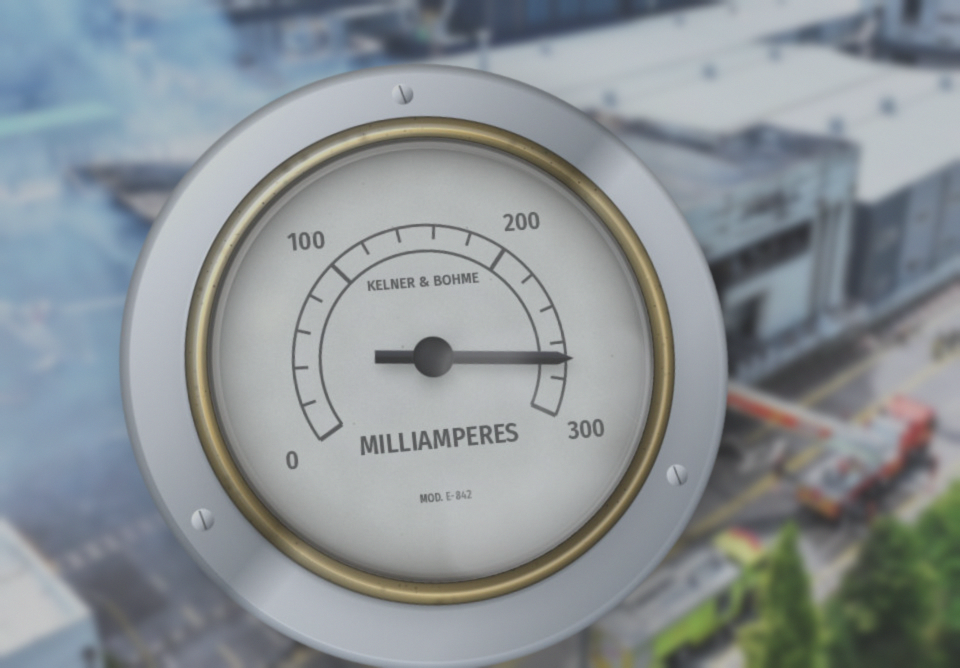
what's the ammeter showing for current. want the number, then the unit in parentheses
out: 270 (mA)
